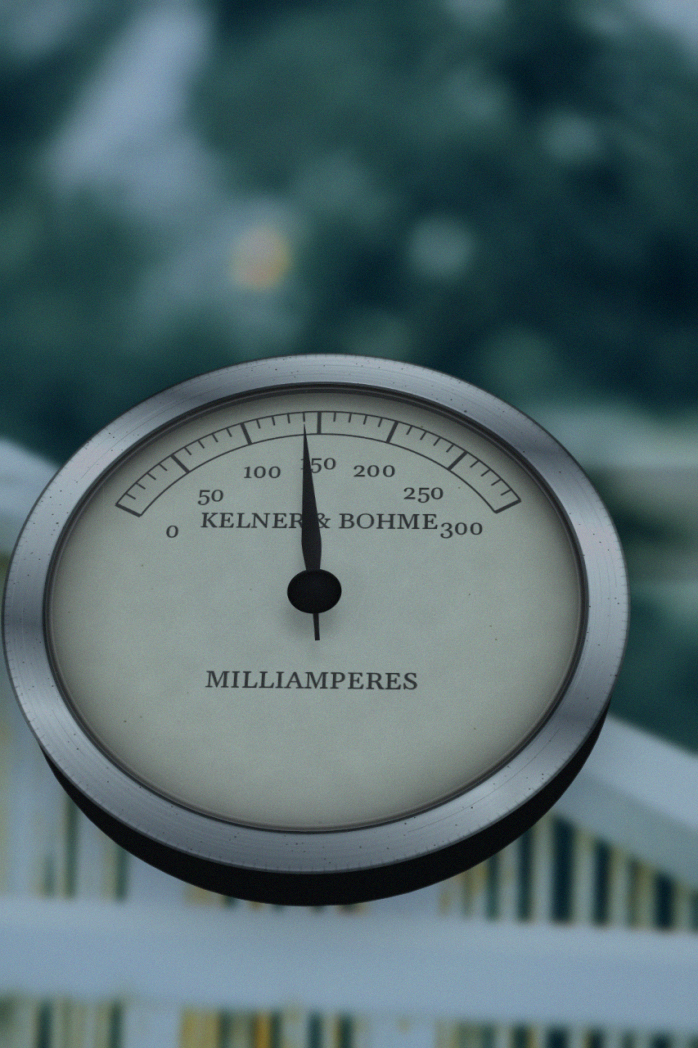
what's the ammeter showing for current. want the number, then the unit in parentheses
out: 140 (mA)
